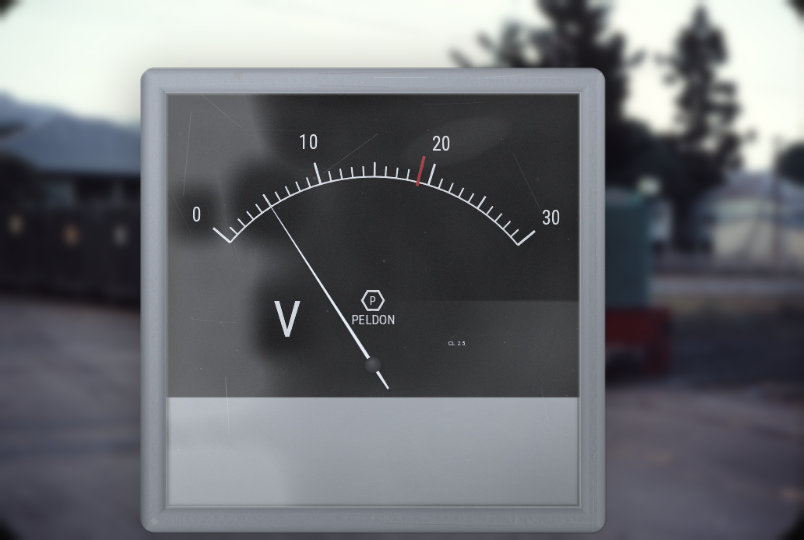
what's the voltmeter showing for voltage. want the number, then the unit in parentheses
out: 5 (V)
